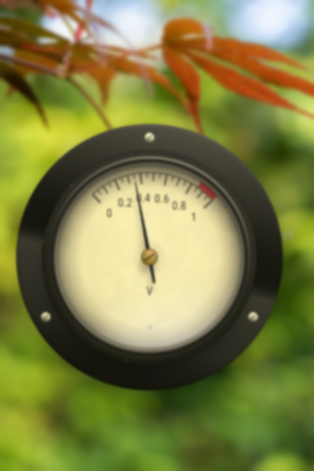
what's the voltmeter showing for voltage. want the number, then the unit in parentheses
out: 0.35 (V)
